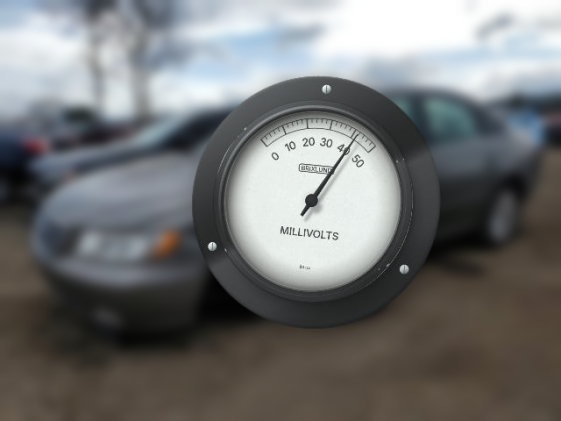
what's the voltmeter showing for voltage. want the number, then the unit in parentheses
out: 42 (mV)
